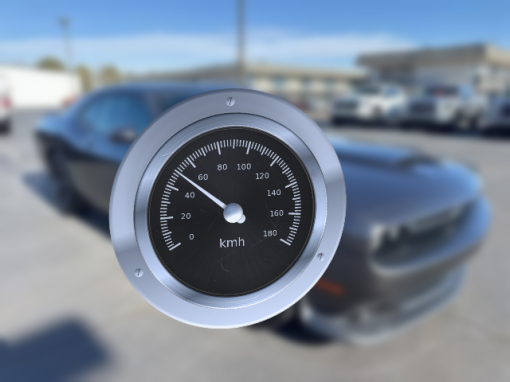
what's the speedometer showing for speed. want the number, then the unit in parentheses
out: 50 (km/h)
